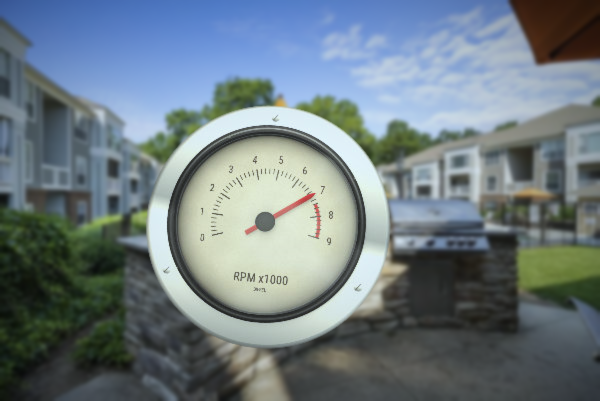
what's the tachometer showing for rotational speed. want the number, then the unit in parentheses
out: 7000 (rpm)
